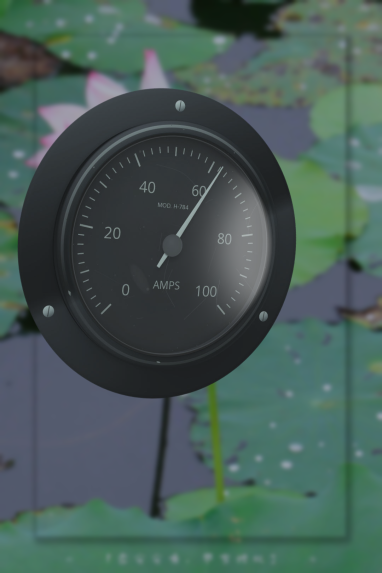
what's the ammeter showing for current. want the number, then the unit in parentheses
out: 62 (A)
